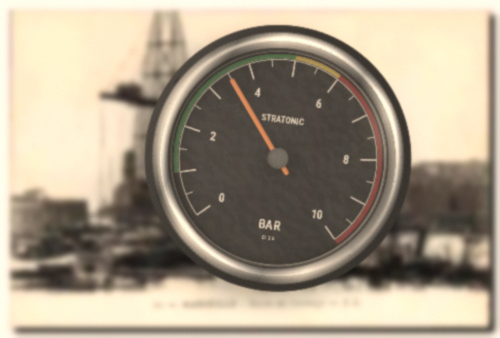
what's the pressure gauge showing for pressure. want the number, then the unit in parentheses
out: 3.5 (bar)
